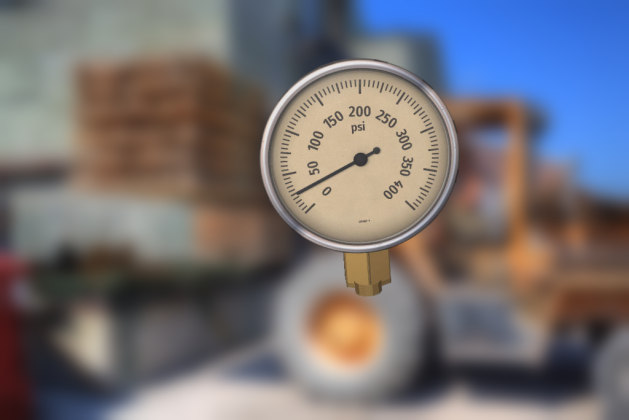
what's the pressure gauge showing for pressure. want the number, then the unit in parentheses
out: 25 (psi)
